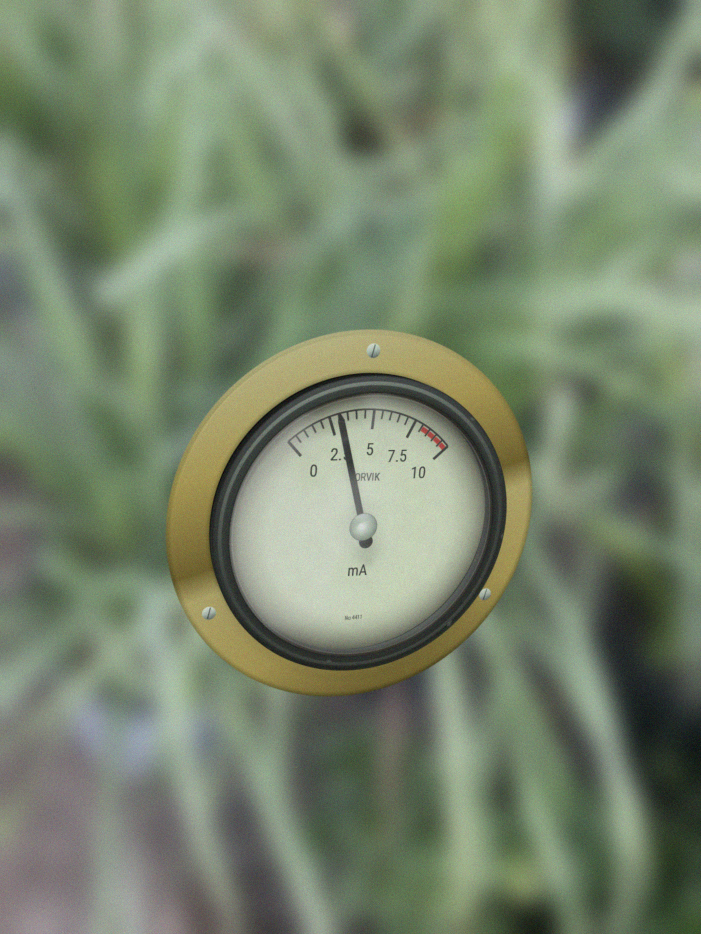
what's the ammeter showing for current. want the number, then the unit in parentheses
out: 3 (mA)
